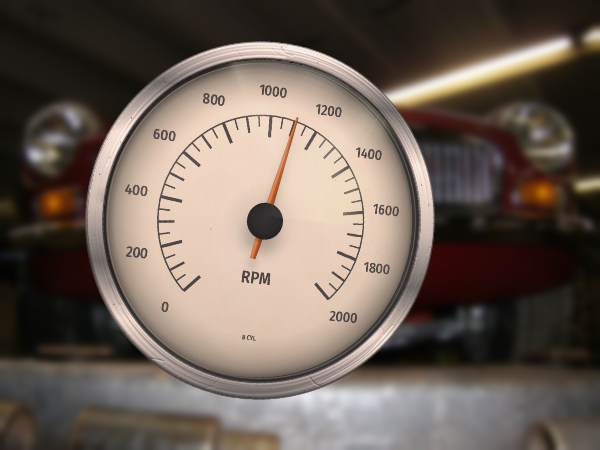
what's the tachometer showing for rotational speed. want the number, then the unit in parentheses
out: 1100 (rpm)
